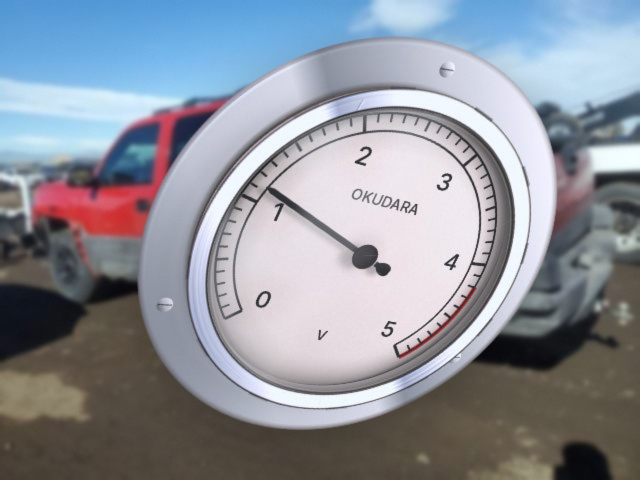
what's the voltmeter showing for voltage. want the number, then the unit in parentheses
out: 1.15 (V)
